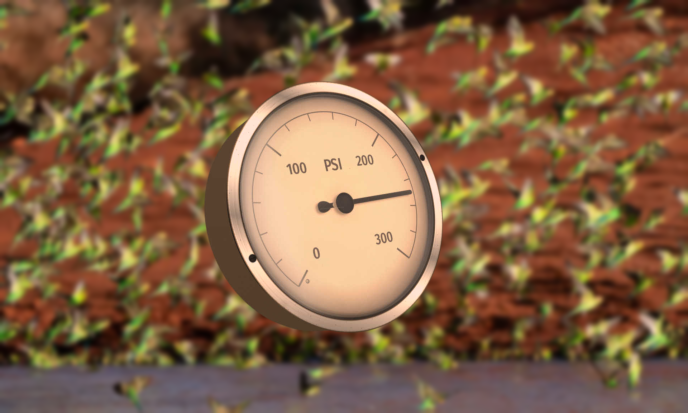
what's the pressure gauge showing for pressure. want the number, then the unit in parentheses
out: 250 (psi)
